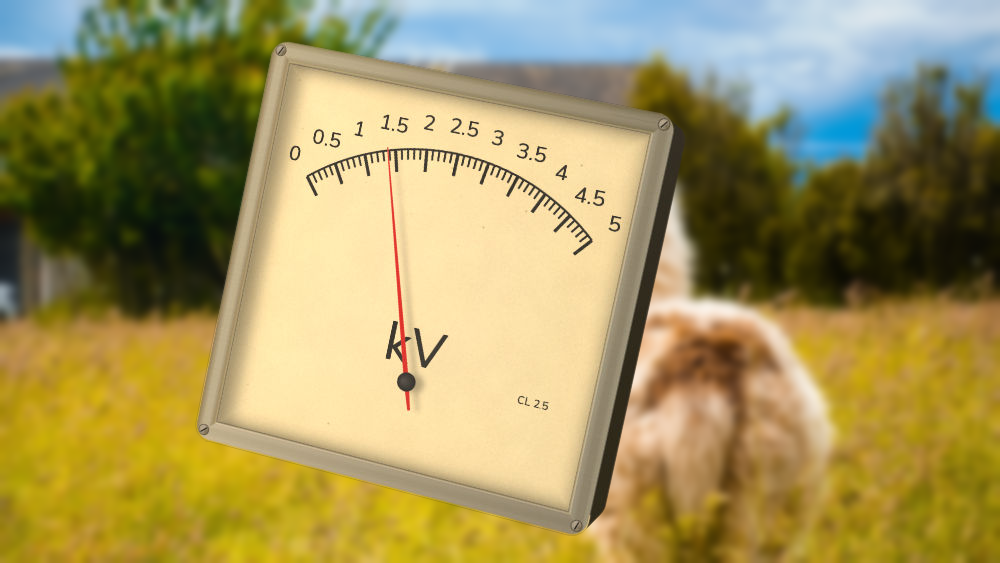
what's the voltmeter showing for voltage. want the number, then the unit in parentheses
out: 1.4 (kV)
